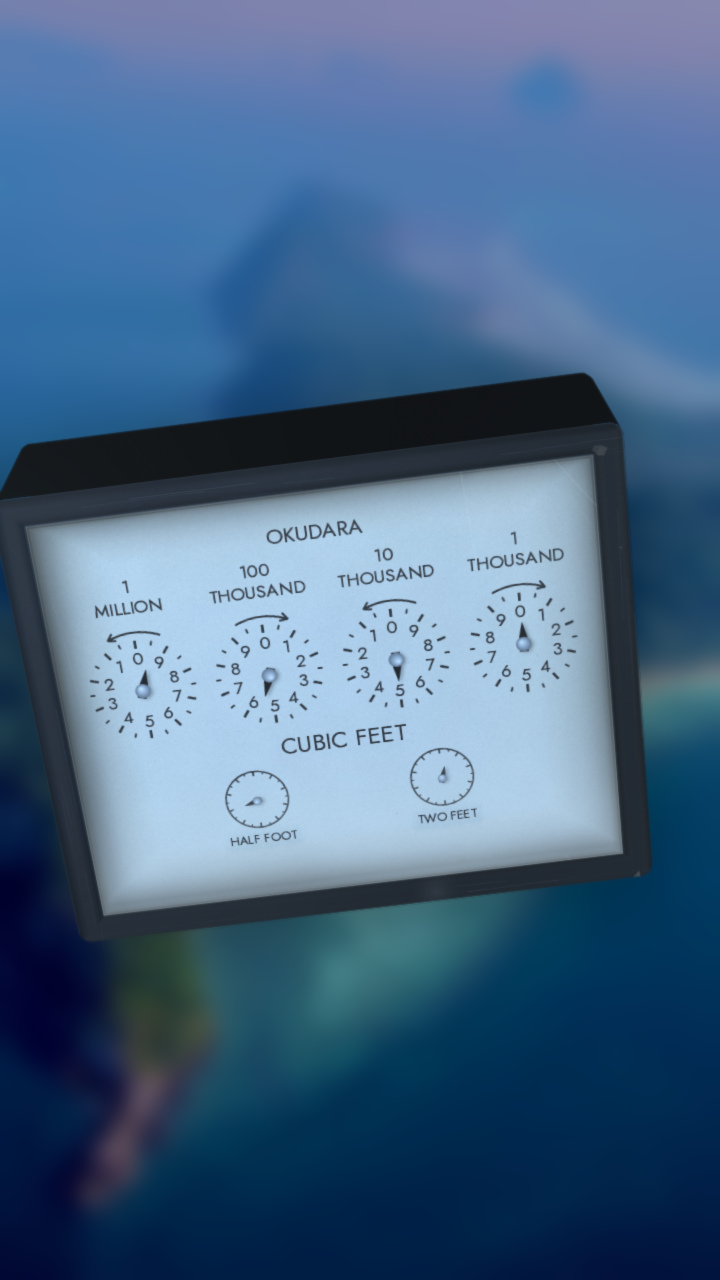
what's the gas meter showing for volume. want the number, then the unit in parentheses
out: 955000 (ft³)
